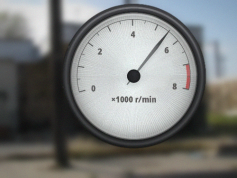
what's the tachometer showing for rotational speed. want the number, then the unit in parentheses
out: 5500 (rpm)
